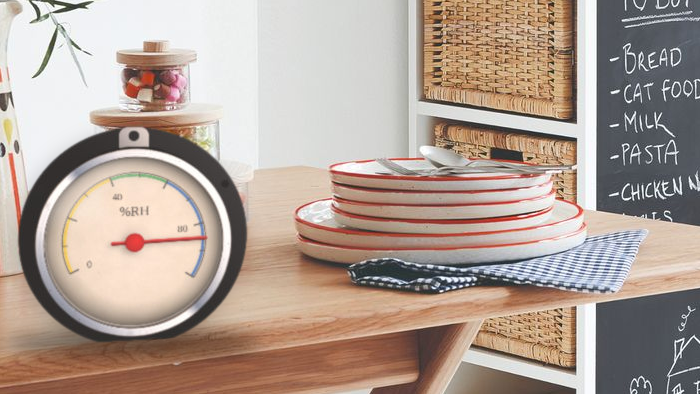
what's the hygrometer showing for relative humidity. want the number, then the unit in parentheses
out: 85 (%)
